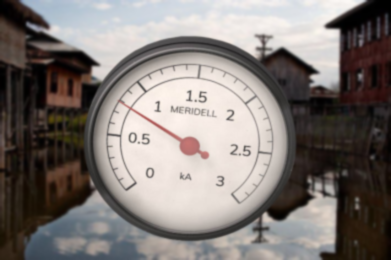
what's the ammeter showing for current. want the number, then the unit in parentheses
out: 0.8 (kA)
